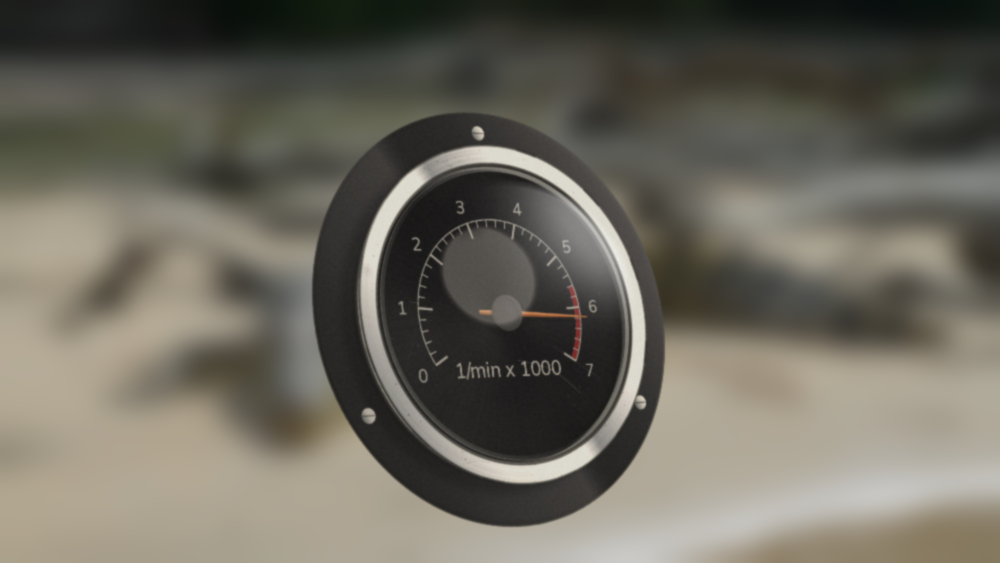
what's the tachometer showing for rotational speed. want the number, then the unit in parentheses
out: 6200 (rpm)
